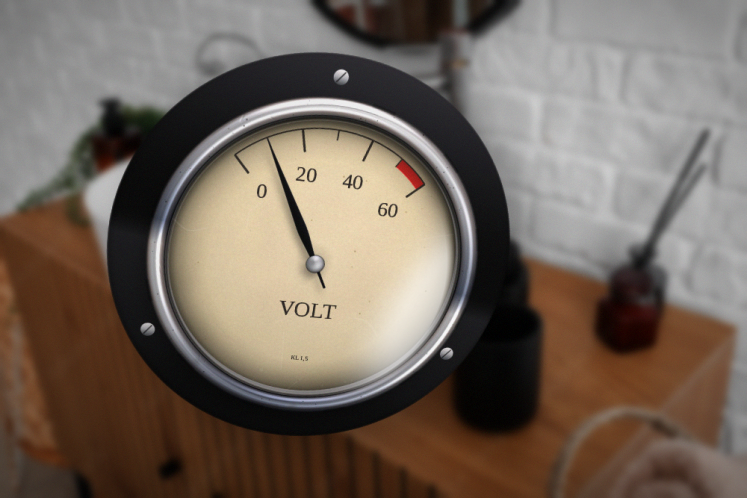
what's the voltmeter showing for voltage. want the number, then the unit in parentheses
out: 10 (V)
